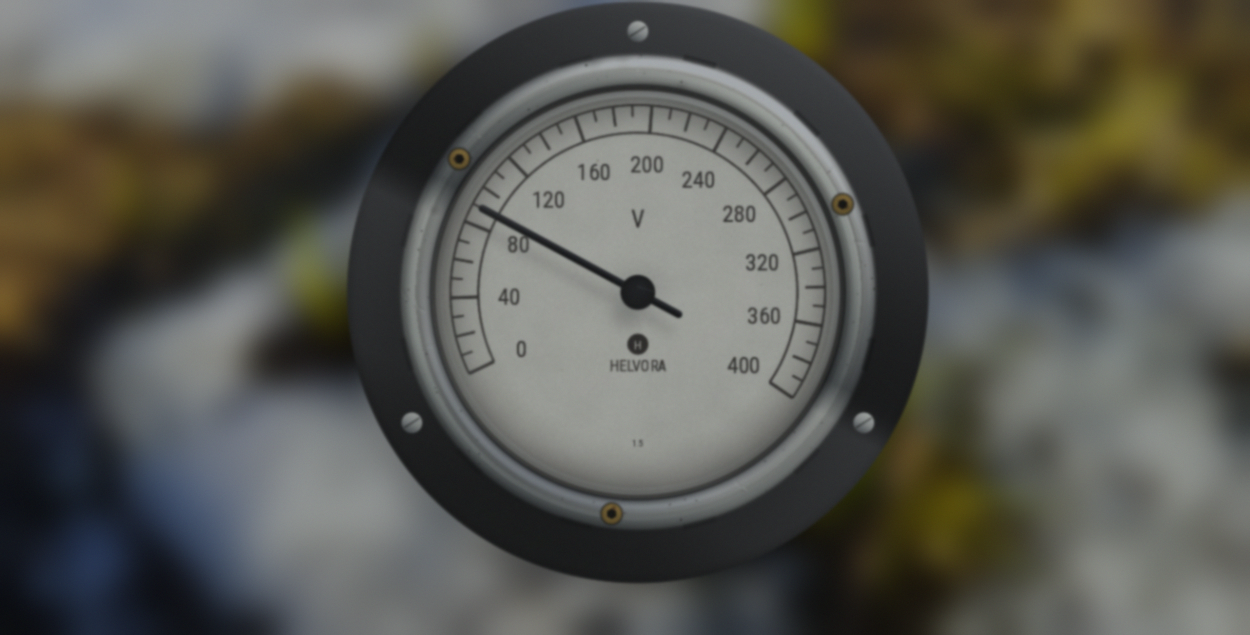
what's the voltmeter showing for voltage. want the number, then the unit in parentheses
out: 90 (V)
